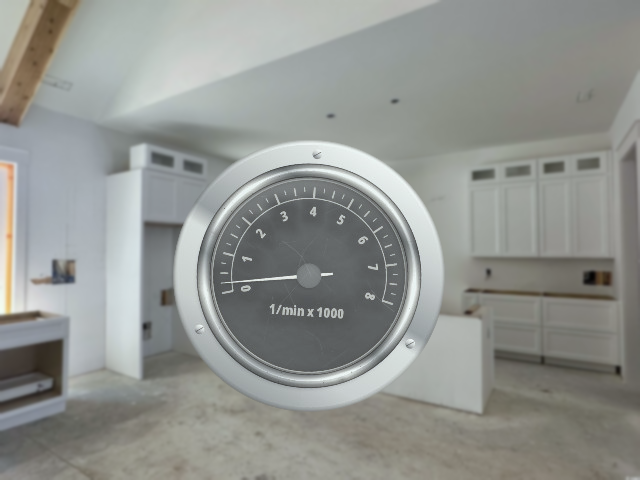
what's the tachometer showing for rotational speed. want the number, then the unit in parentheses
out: 250 (rpm)
